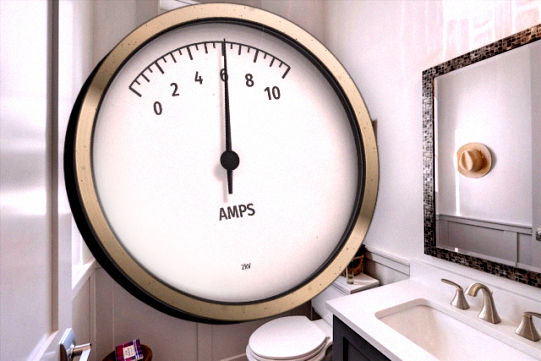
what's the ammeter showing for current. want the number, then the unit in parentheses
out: 6 (A)
